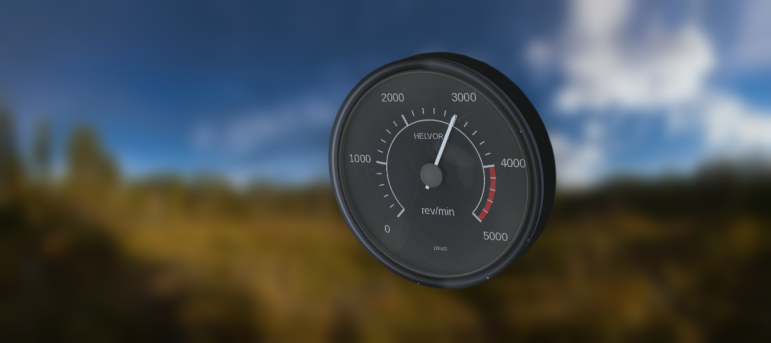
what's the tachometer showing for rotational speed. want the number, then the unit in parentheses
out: 3000 (rpm)
